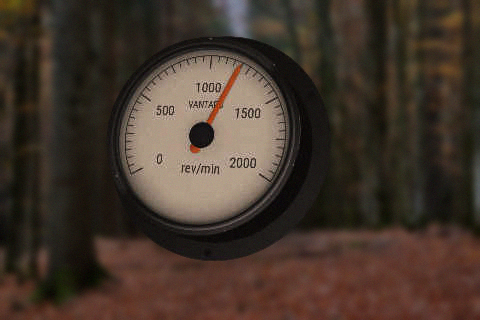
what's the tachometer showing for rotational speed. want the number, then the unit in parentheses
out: 1200 (rpm)
